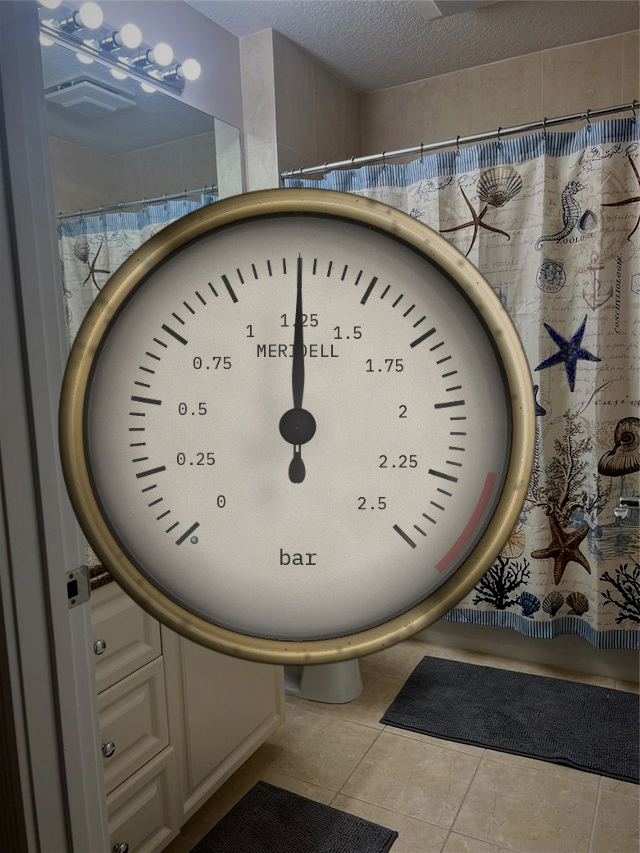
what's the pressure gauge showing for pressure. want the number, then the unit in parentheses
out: 1.25 (bar)
